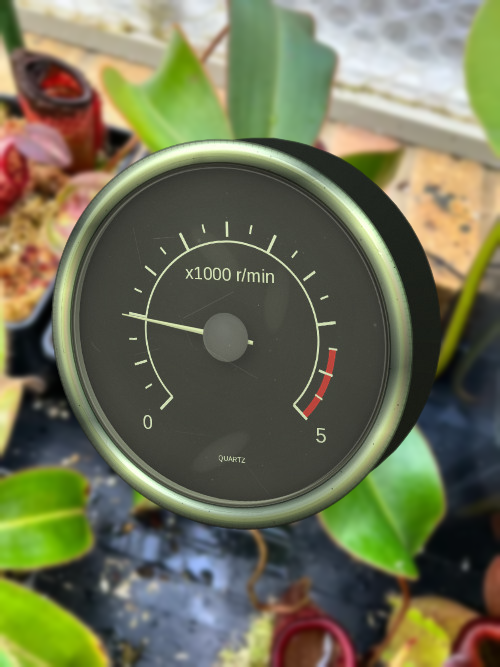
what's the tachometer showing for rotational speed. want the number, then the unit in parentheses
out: 1000 (rpm)
